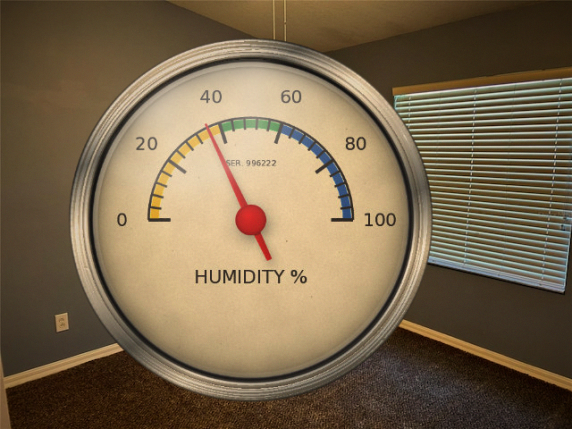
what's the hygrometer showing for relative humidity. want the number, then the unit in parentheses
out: 36 (%)
